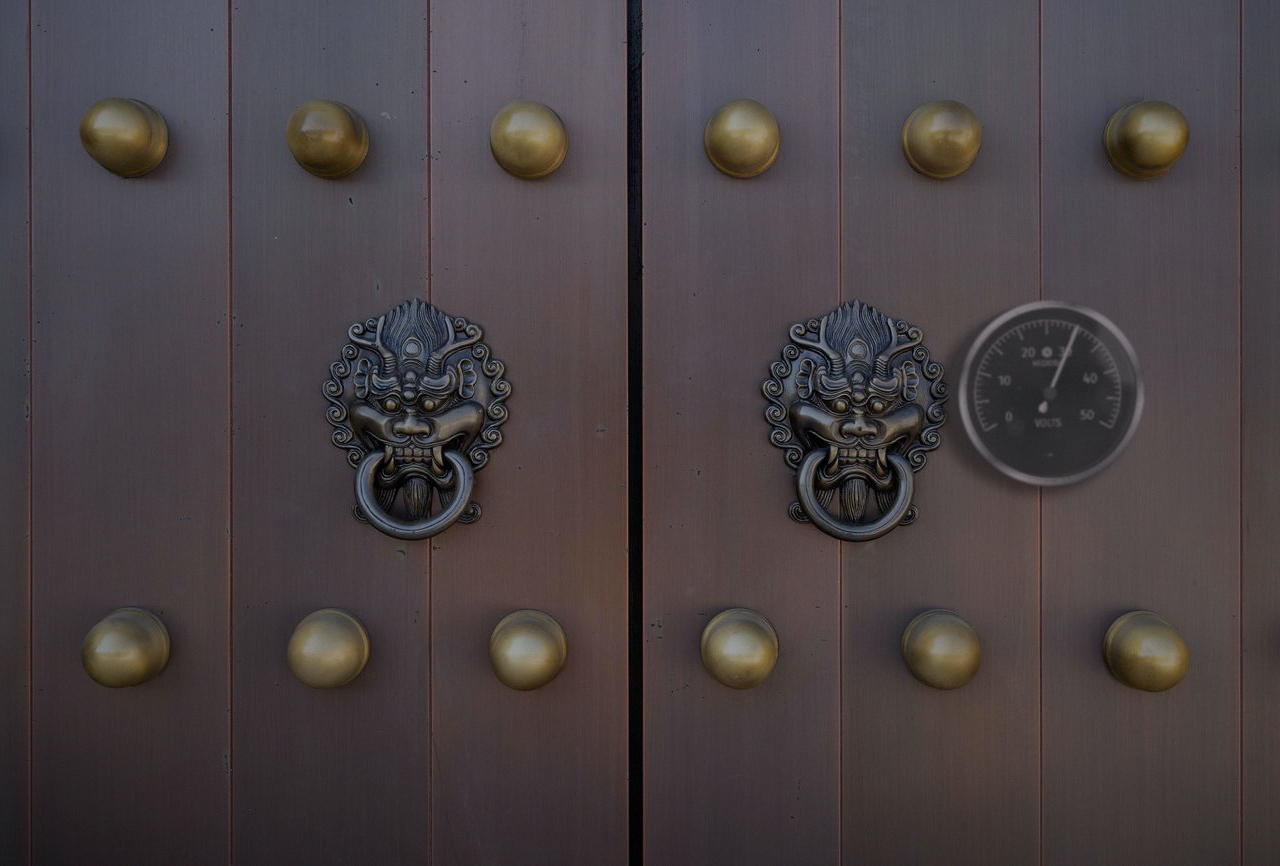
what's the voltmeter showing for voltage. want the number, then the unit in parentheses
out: 30 (V)
